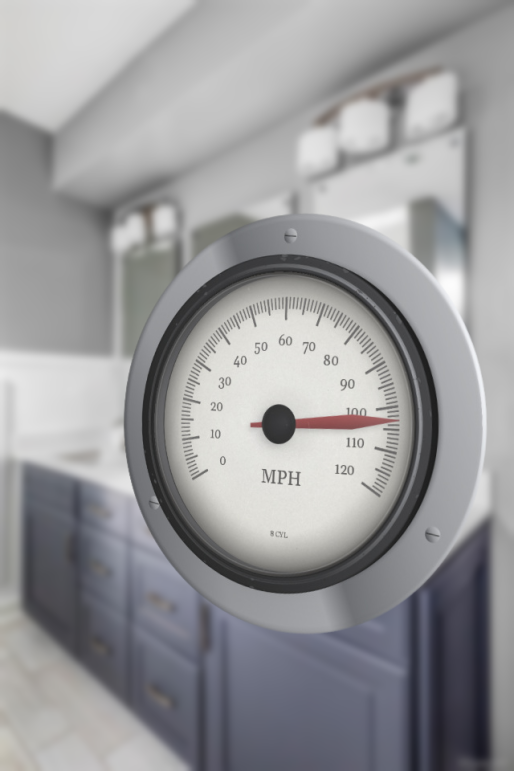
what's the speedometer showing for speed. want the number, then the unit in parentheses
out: 103 (mph)
